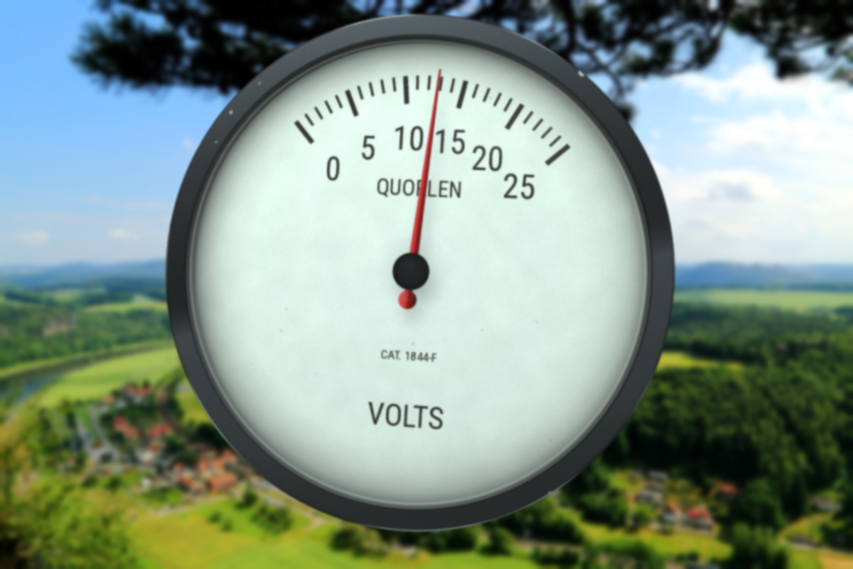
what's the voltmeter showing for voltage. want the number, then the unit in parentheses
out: 13 (V)
